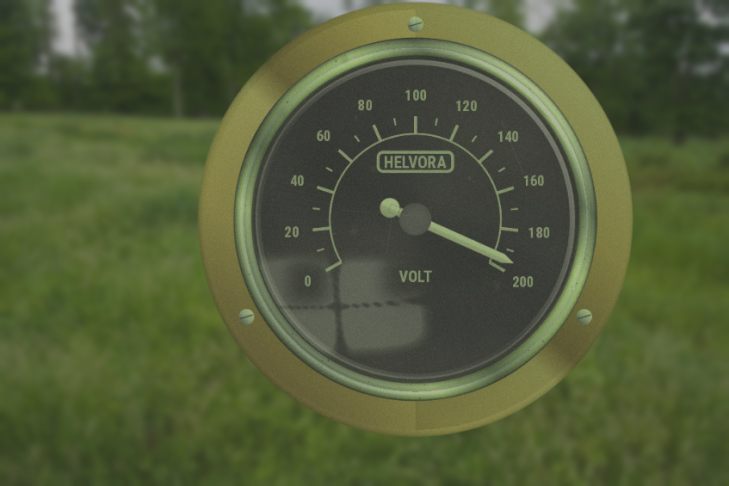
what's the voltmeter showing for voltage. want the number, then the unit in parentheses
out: 195 (V)
